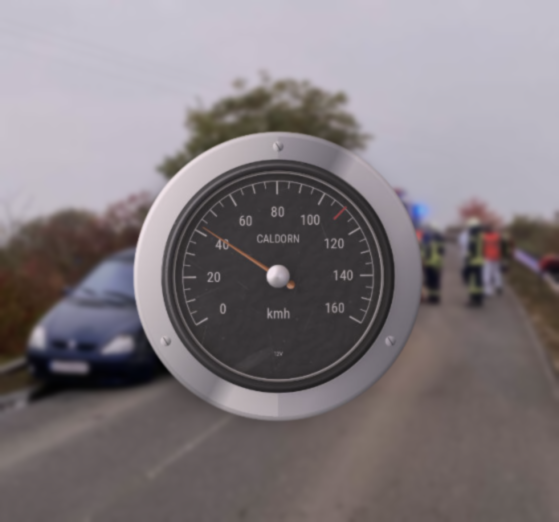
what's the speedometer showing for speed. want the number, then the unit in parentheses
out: 42.5 (km/h)
